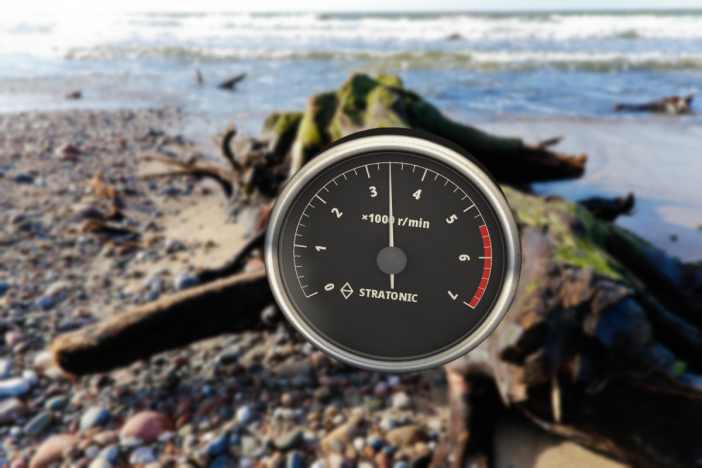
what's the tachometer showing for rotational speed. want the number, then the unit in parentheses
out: 3400 (rpm)
